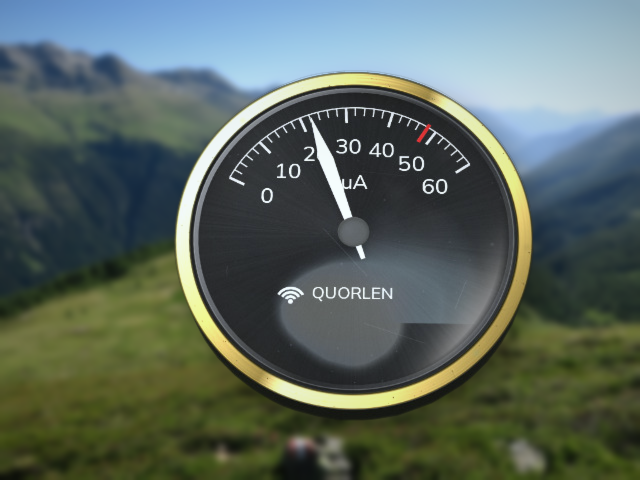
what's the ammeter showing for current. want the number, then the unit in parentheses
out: 22 (µA)
